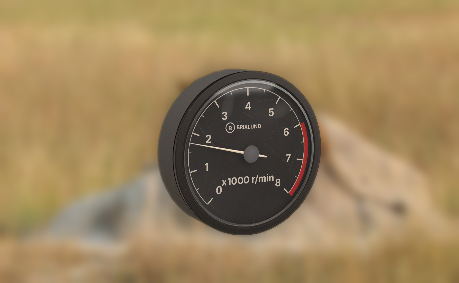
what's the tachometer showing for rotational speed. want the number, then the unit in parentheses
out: 1750 (rpm)
